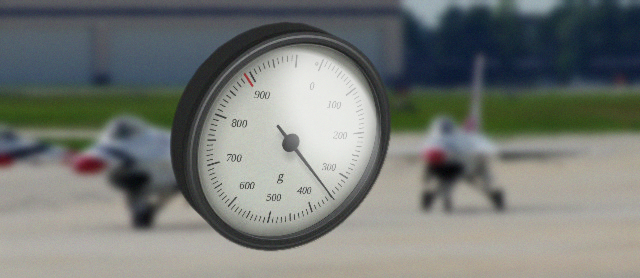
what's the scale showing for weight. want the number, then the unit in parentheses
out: 350 (g)
